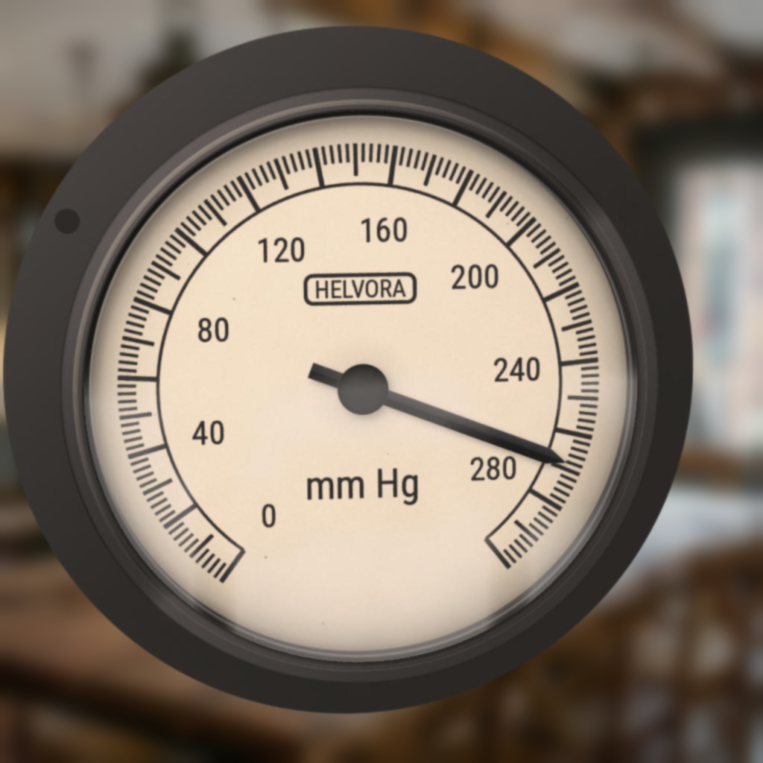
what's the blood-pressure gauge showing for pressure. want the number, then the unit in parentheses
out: 268 (mmHg)
